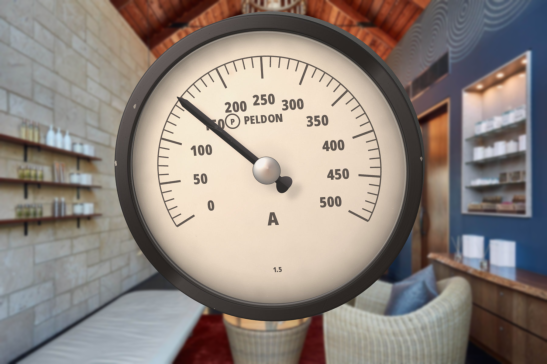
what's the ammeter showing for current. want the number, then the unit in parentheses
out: 150 (A)
